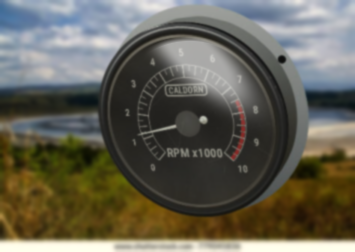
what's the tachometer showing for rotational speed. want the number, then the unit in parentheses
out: 1250 (rpm)
